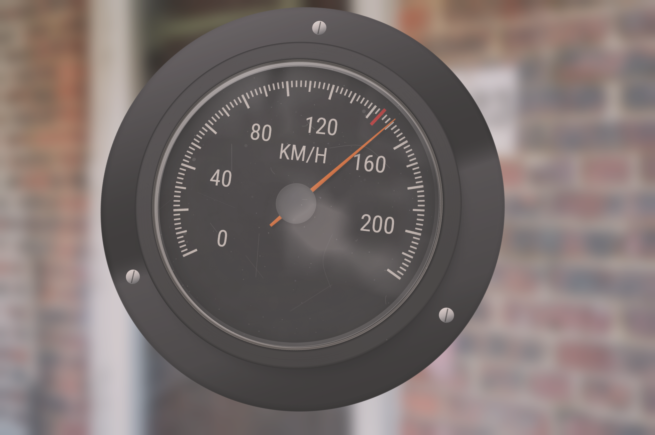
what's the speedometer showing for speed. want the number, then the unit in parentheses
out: 150 (km/h)
